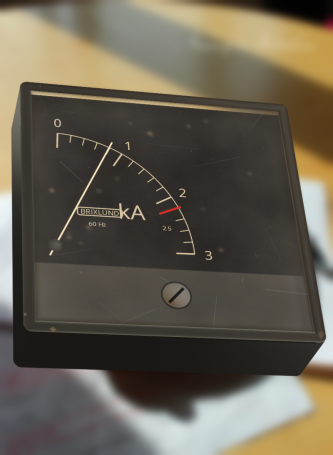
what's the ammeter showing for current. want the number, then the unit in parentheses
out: 0.8 (kA)
